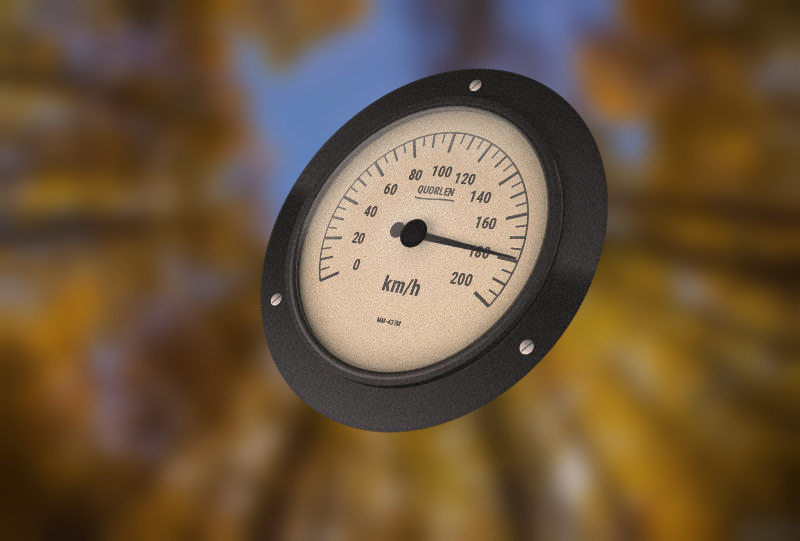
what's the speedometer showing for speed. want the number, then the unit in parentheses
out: 180 (km/h)
